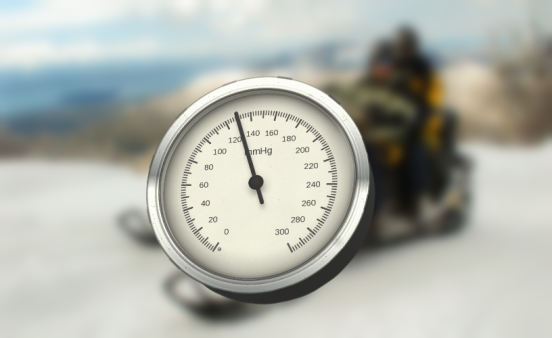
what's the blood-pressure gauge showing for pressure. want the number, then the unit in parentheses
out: 130 (mmHg)
